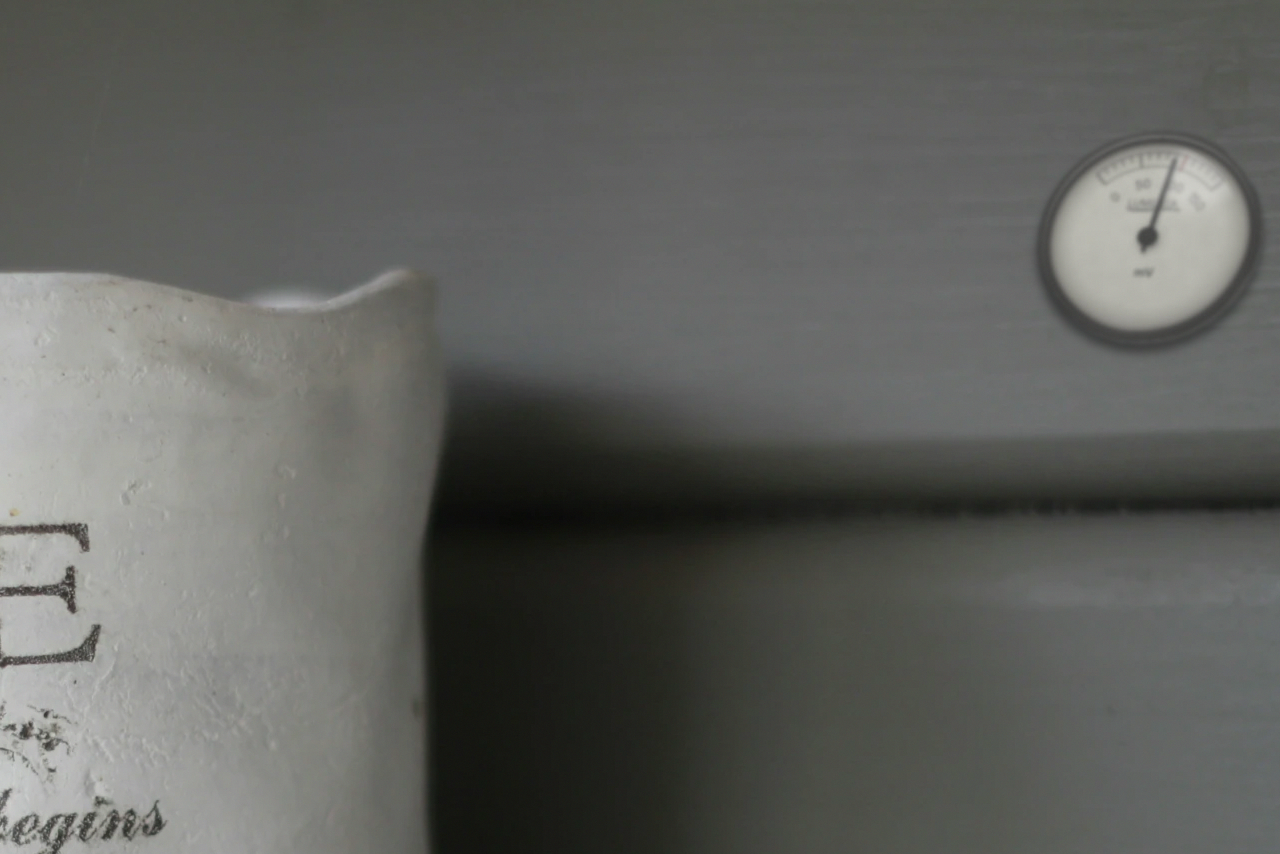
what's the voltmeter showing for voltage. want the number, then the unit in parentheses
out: 90 (mV)
